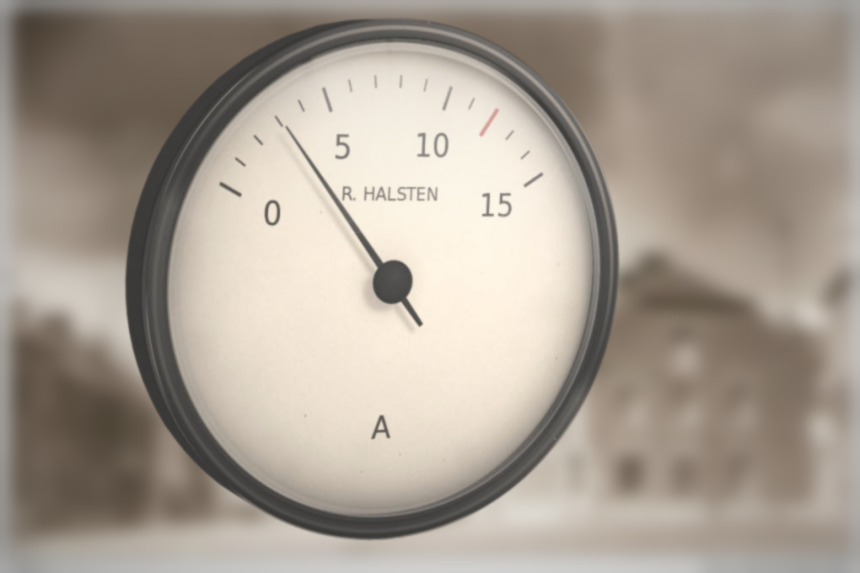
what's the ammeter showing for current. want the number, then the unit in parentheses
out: 3 (A)
